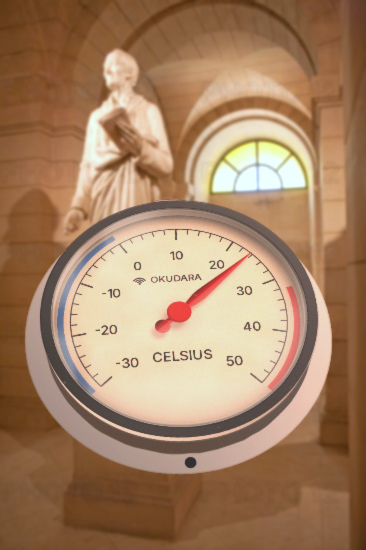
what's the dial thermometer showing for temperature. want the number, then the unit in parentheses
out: 24 (°C)
